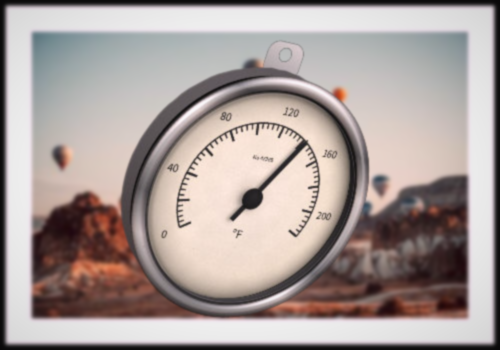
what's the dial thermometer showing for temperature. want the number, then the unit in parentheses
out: 140 (°F)
